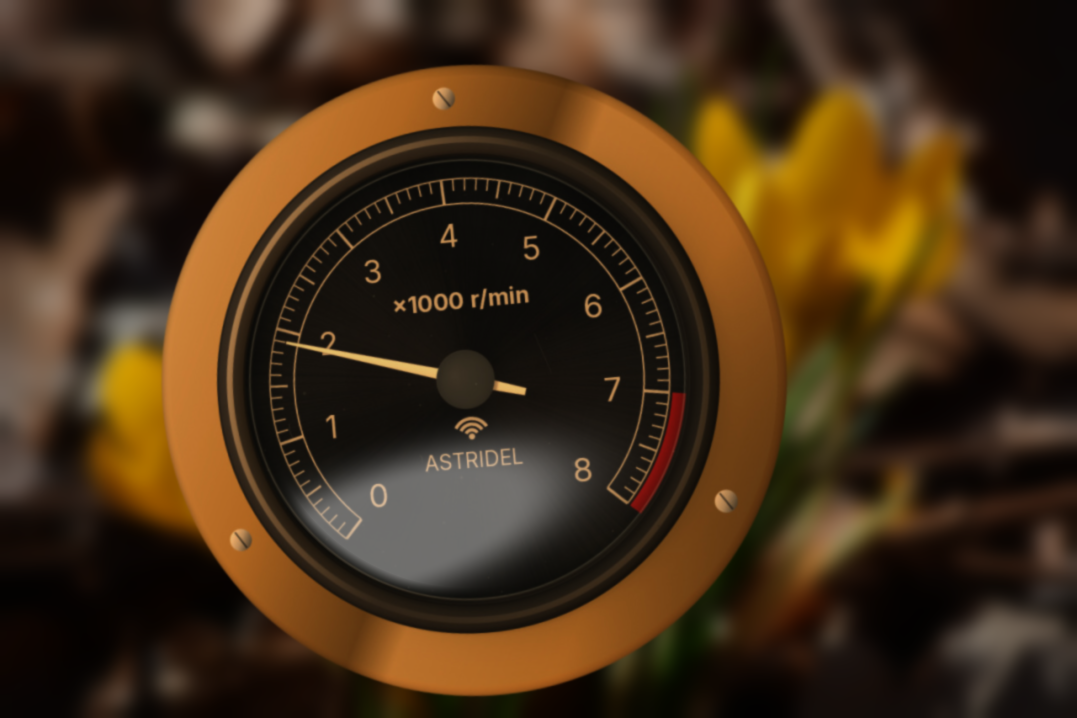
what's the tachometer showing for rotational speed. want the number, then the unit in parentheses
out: 1900 (rpm)
